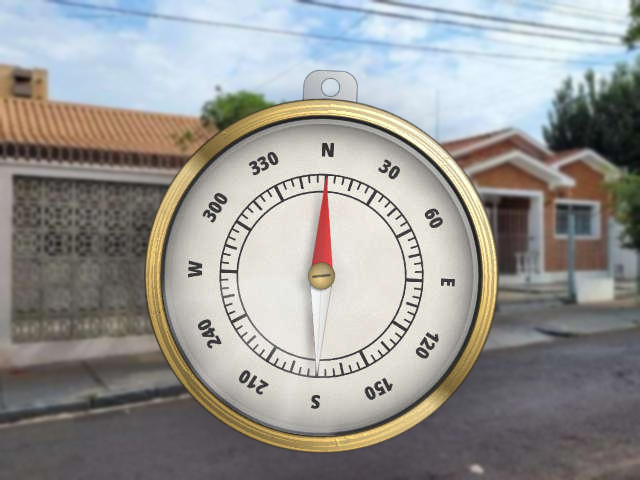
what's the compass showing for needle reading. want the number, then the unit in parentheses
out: 0 (°)
